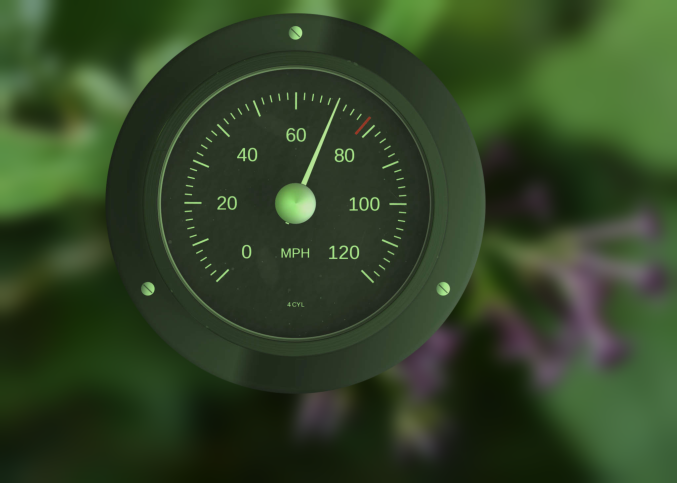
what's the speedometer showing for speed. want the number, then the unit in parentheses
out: 70 (mph)
